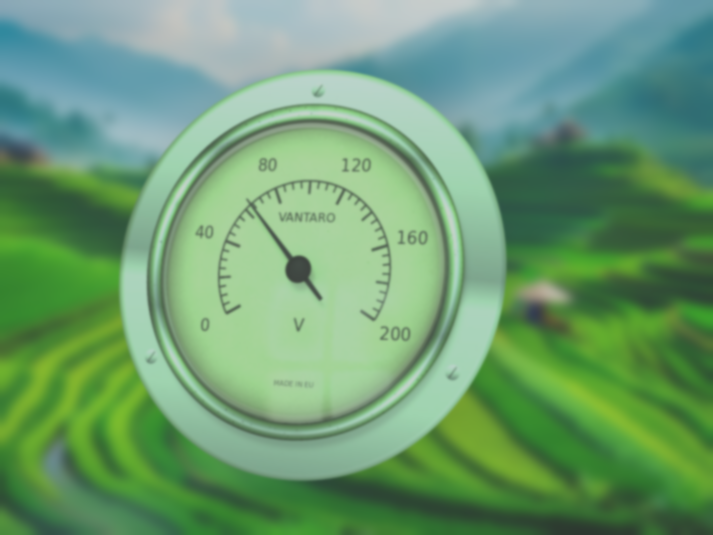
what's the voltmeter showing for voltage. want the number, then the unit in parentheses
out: 65 (V)
